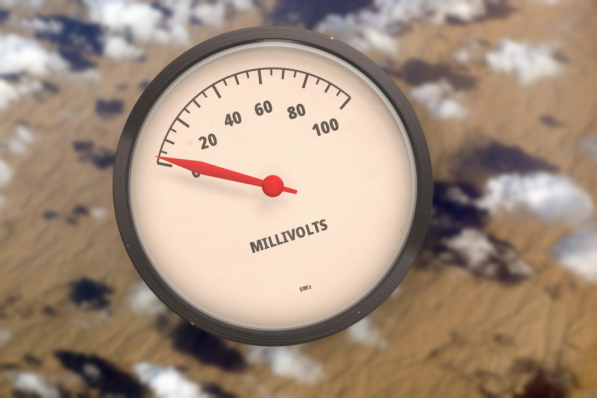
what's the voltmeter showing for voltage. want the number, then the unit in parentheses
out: 2.5 (mV)
